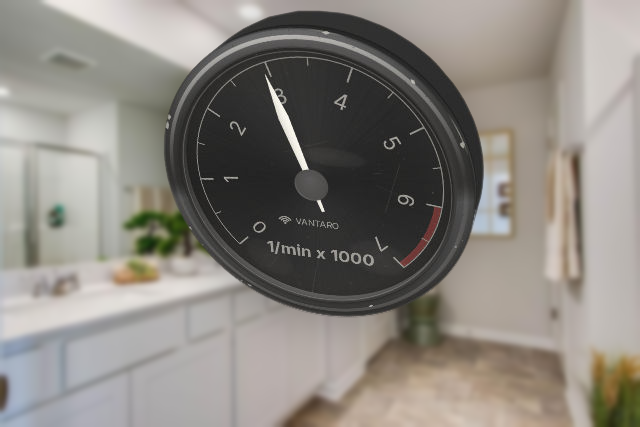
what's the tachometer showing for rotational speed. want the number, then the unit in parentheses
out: 3000 (rpm)
